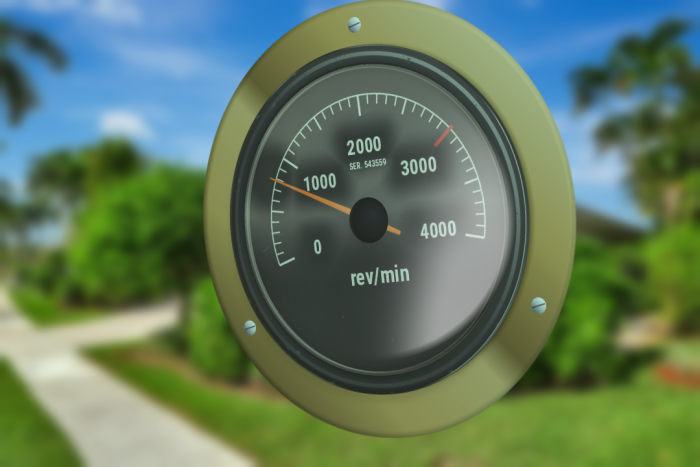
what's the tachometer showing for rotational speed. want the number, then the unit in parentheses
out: 800 (rpm)
